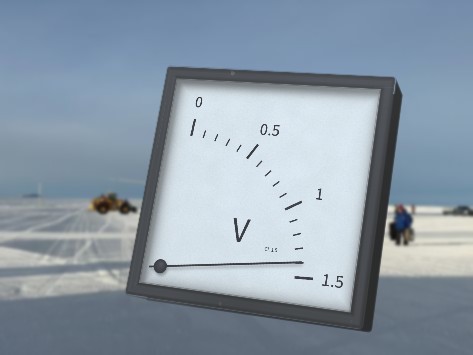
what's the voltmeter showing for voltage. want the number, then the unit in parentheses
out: 1.4 (V)
